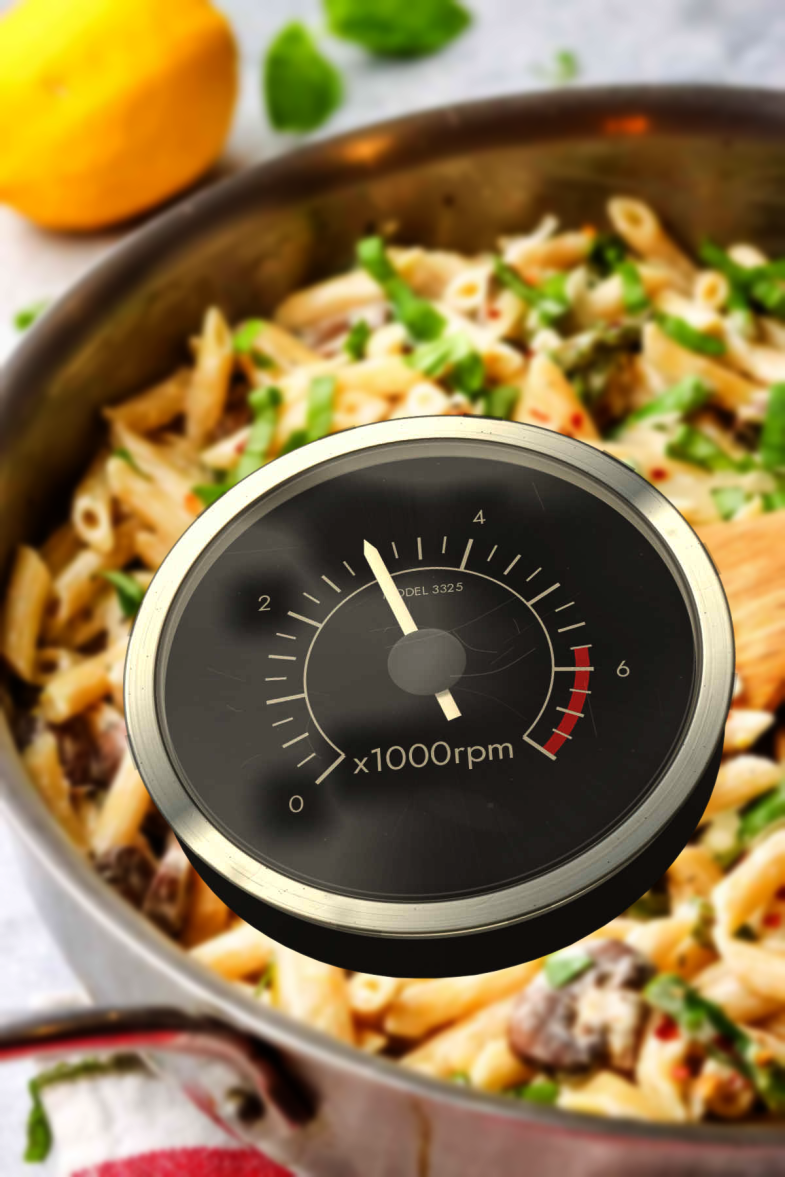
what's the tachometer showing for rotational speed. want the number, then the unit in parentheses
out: 3000 (rpm)
